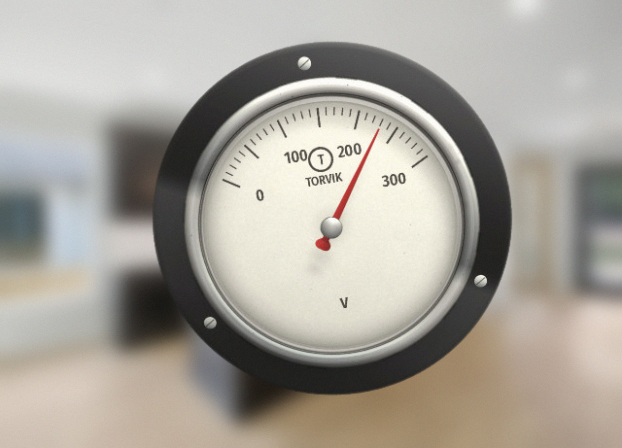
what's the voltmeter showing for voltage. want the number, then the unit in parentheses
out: 230 (V)
